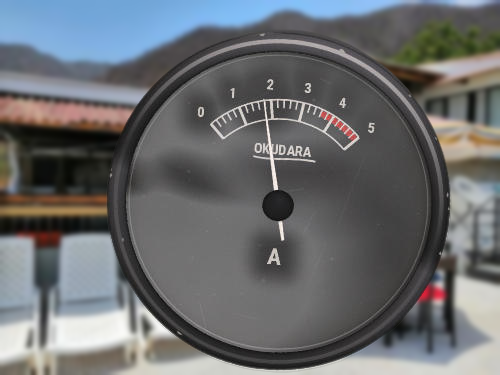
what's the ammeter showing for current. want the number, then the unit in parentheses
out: 1.8 (A)
